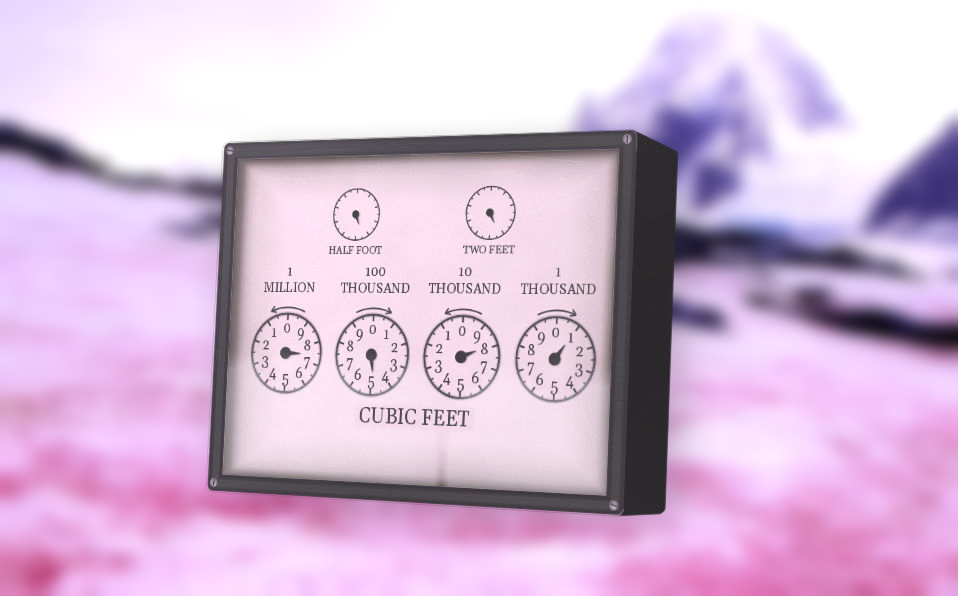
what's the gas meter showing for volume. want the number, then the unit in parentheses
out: 748100 (ft³)
